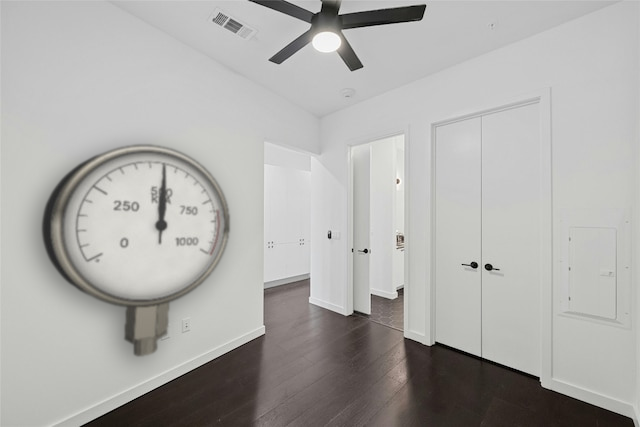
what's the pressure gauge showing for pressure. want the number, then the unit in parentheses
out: 500 (kPa)
